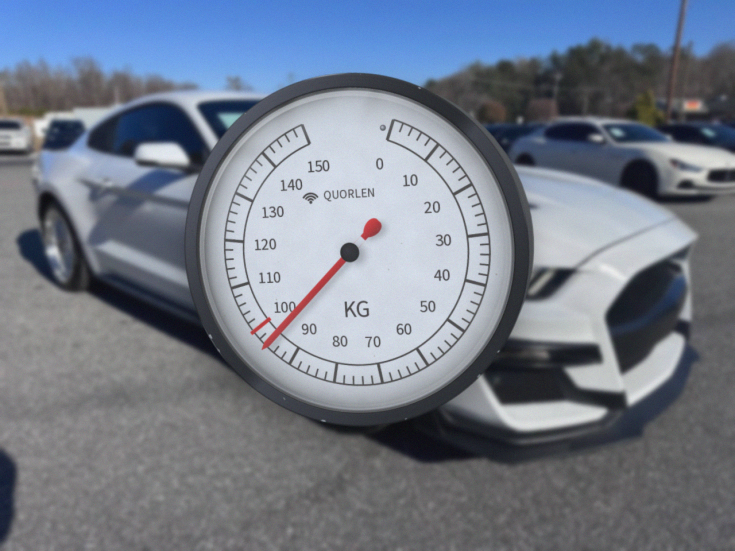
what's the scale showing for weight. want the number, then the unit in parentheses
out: 96 (kg)
